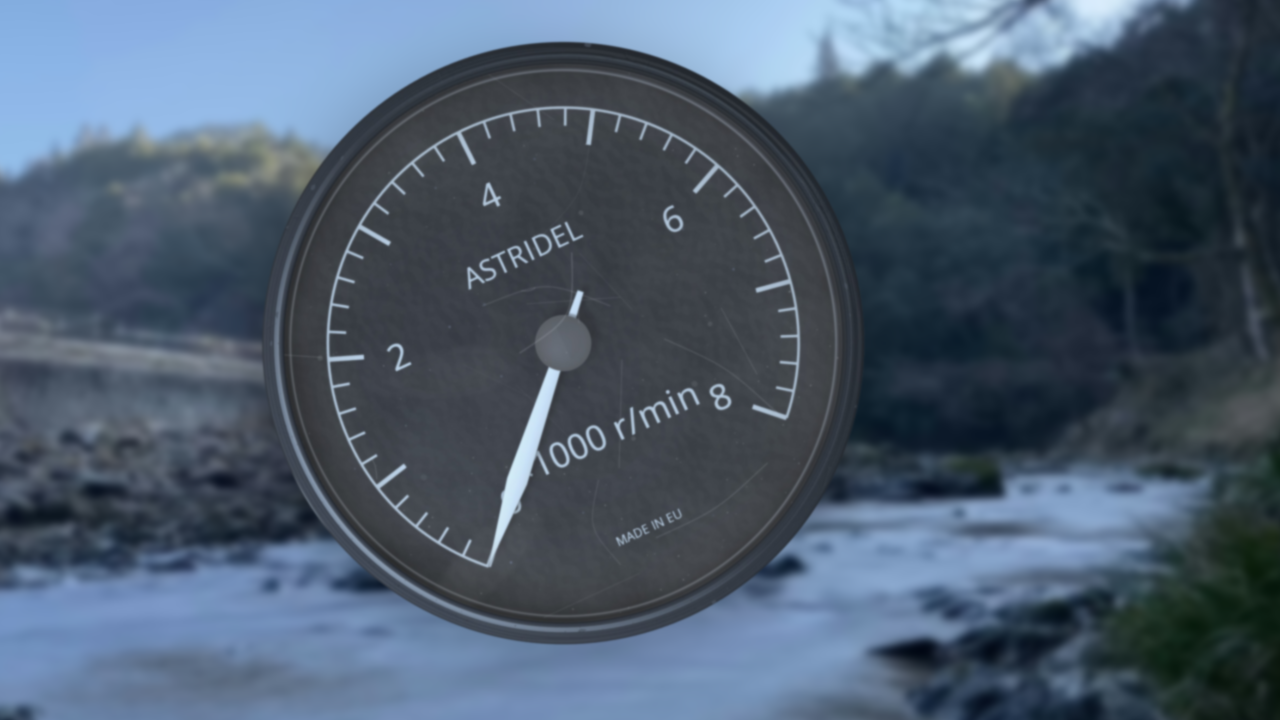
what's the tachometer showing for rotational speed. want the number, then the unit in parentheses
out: 0 (rpm)
